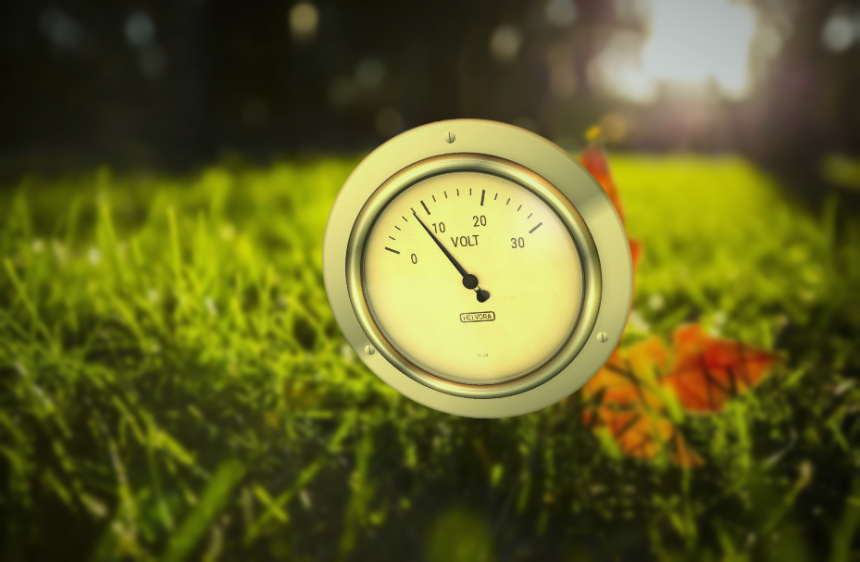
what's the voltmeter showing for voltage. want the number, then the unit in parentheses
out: 8 (V)
